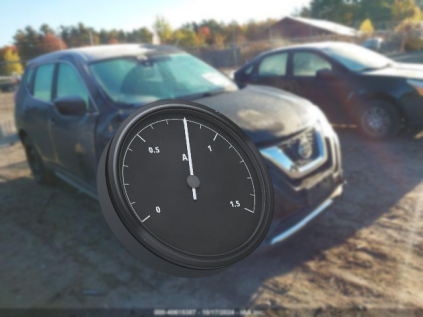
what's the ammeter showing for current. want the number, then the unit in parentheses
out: 0.8 (A)
